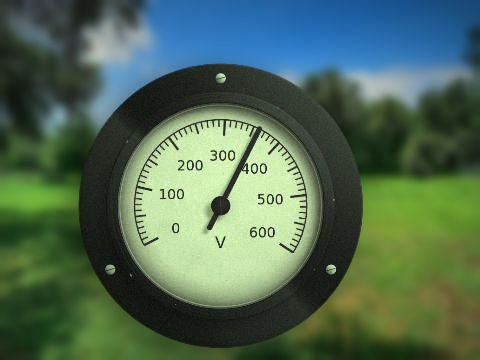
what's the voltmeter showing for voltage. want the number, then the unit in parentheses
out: 360 (V)
